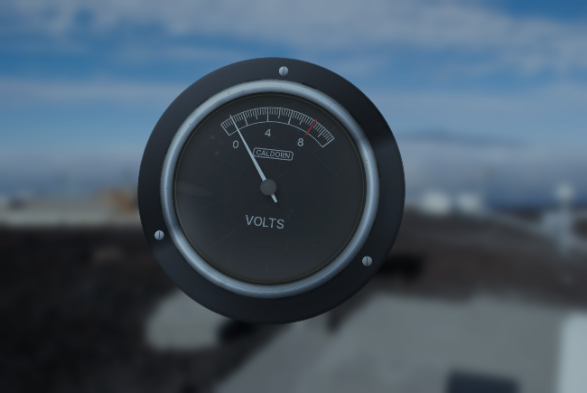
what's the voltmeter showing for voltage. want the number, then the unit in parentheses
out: 1 (V)
